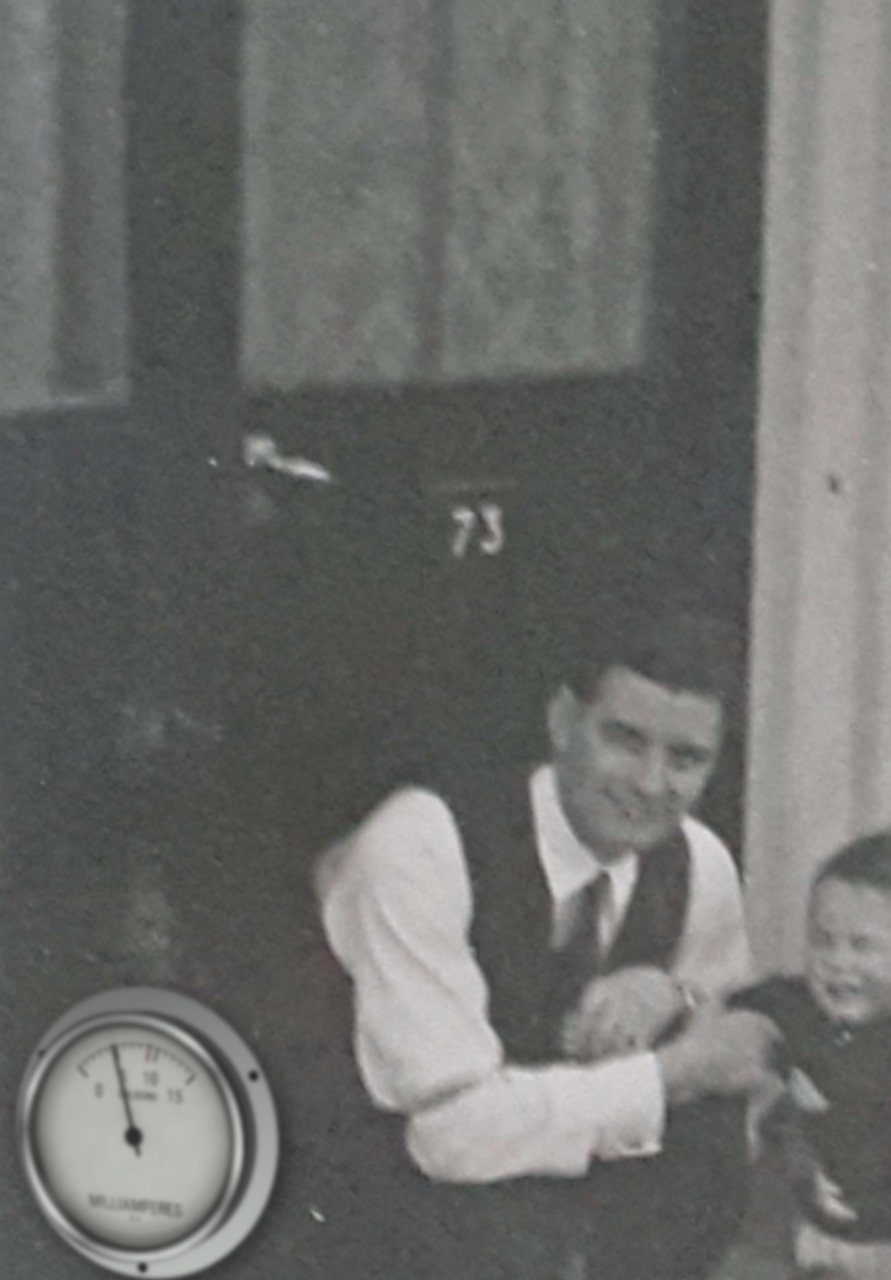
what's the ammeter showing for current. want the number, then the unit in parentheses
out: 5 (mA)
